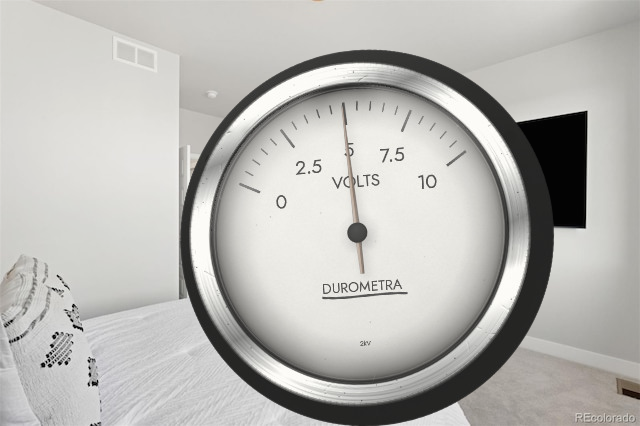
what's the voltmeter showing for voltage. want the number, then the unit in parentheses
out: 5 (V)
